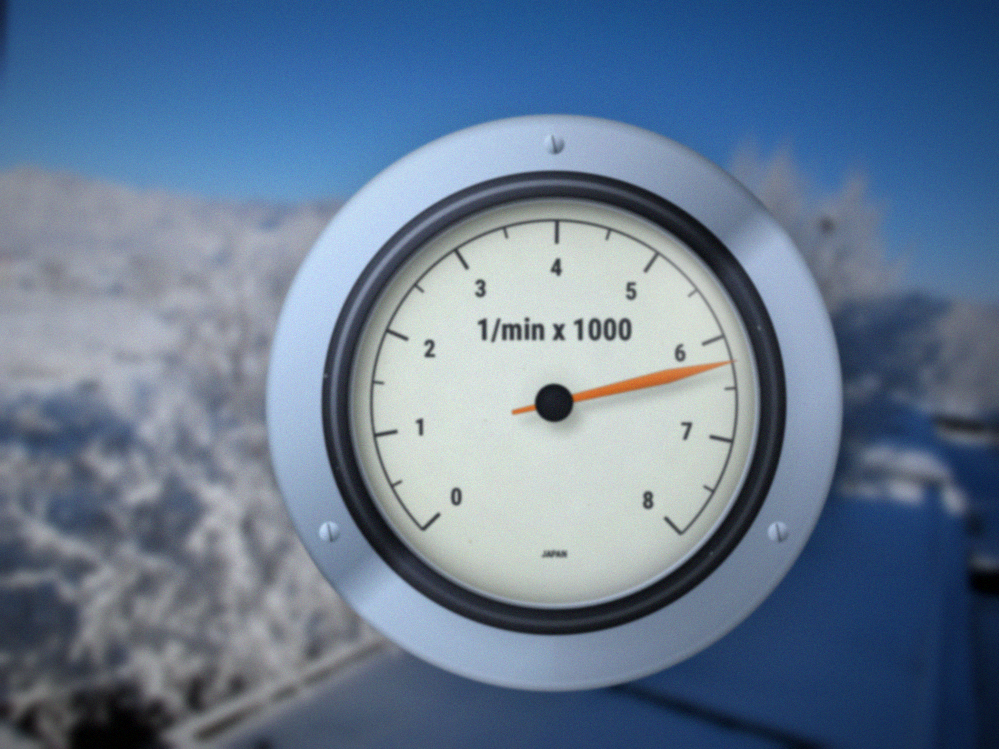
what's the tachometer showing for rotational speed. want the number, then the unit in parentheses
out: 6250 (rpm)
